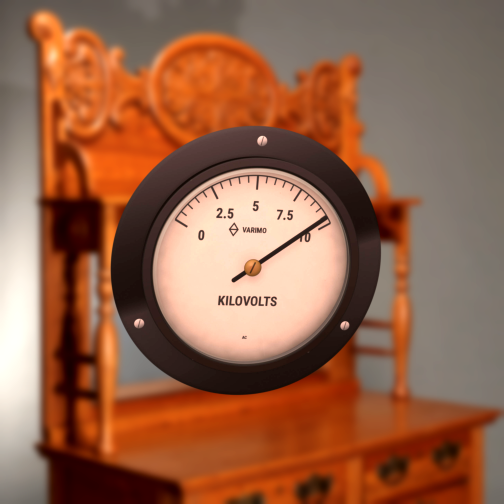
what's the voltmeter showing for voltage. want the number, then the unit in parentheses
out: 9.5 (kV)
